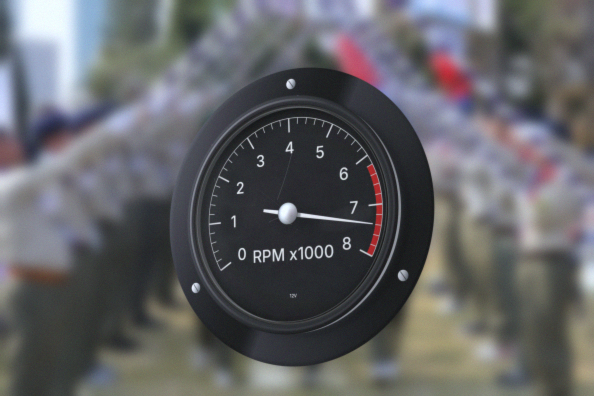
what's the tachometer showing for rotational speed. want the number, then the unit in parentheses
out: 7400 (rpm)
